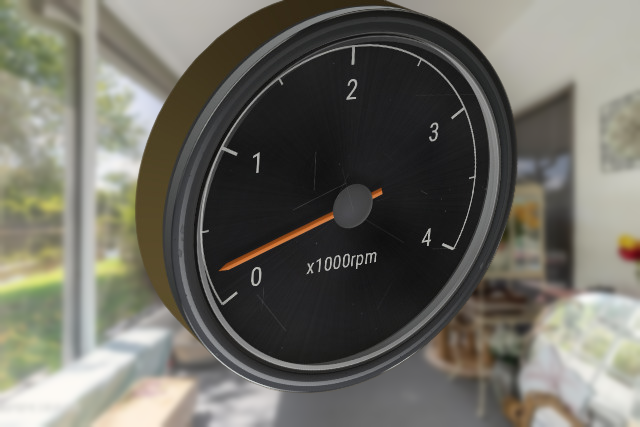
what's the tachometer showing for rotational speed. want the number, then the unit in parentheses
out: 250 (rpm)
